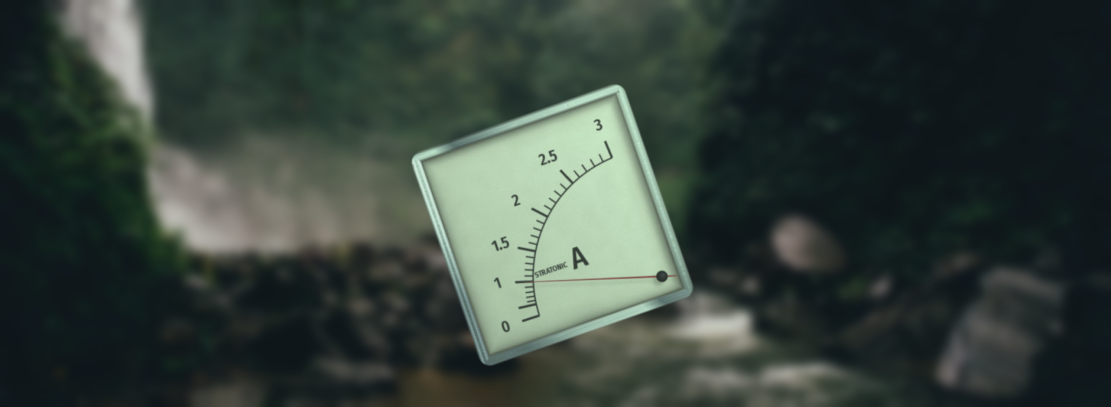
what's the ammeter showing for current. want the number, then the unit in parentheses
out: 1 (A)
